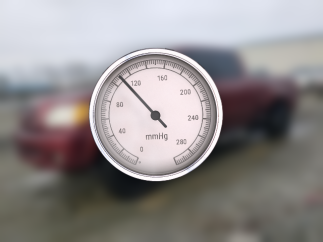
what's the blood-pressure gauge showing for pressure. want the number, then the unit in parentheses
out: 110 (mmHg)
